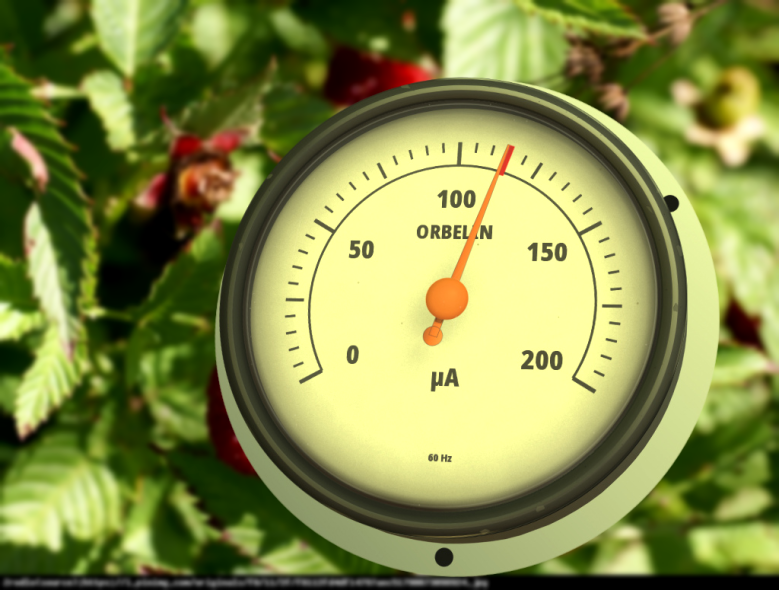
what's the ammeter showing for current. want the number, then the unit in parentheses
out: 115 (µA)
